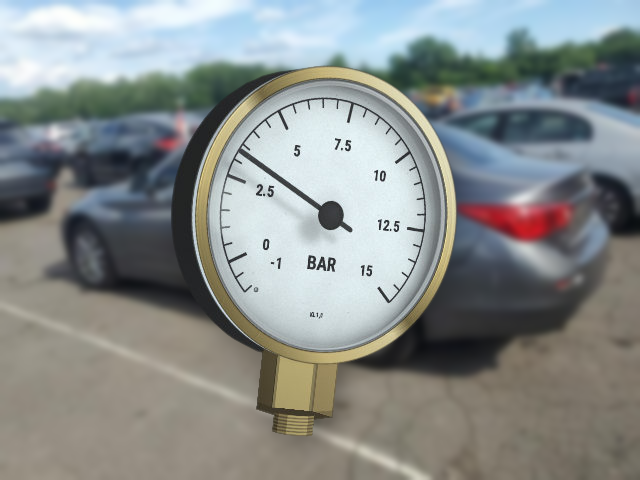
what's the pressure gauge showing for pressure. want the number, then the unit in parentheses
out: 3.25 (bar)
